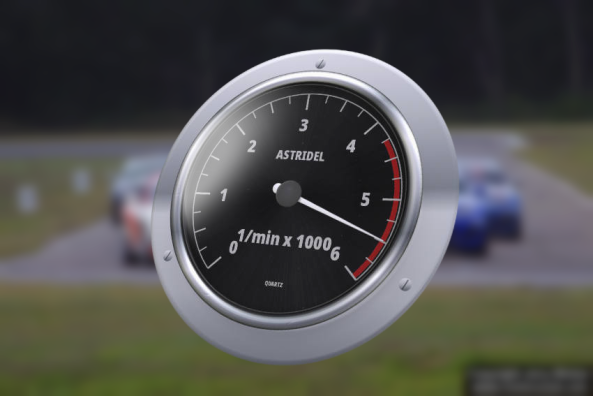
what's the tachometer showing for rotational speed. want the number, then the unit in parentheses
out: 5500 (rpm)
